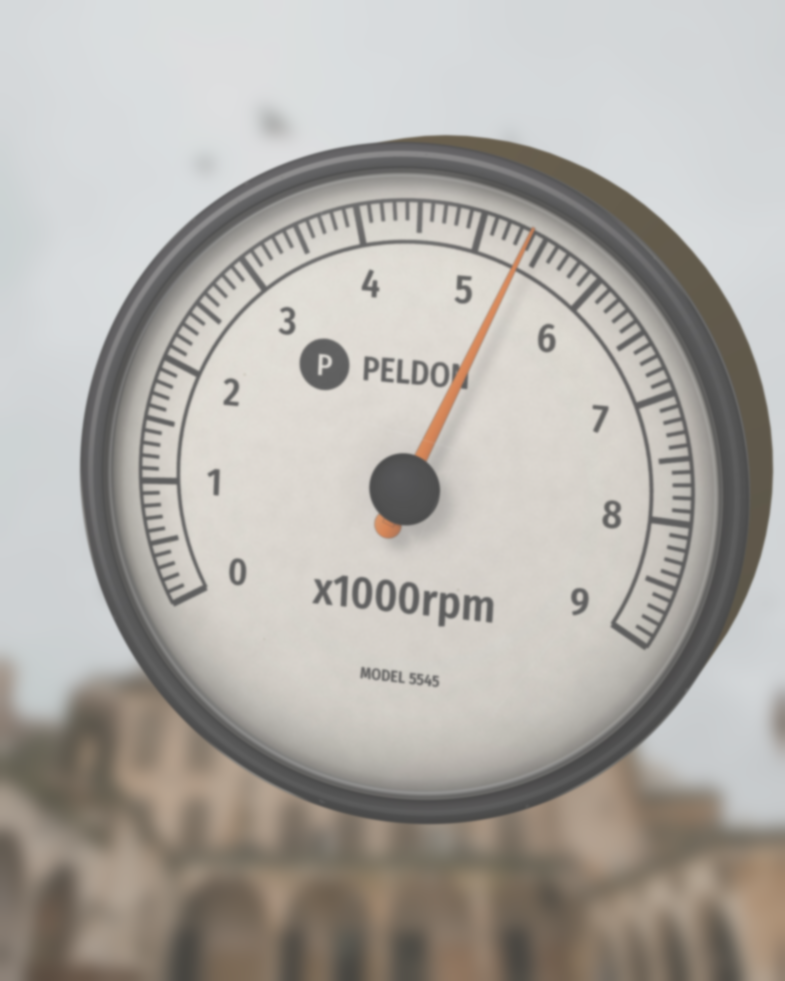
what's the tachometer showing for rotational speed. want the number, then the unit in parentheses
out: 5400 (rpm)
